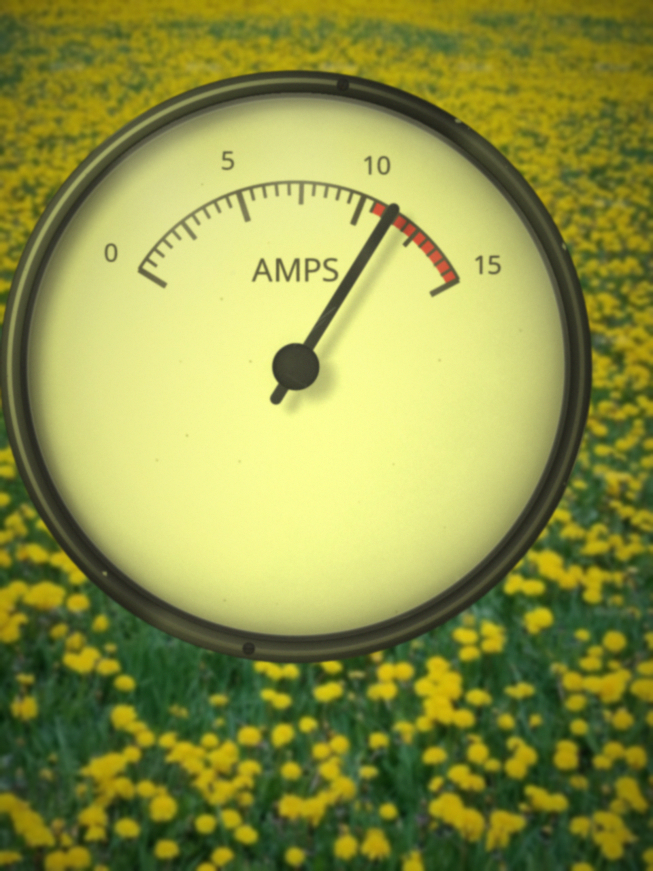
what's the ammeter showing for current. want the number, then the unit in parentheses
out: 11.25 (A)
